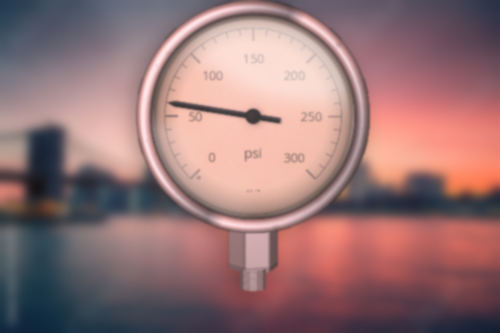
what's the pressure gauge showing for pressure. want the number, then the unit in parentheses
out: 60 (psi)
